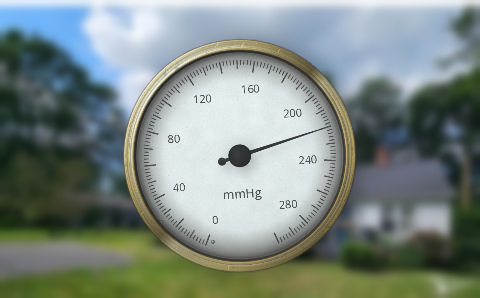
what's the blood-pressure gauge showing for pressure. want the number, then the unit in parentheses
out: 220 (mmHg)
